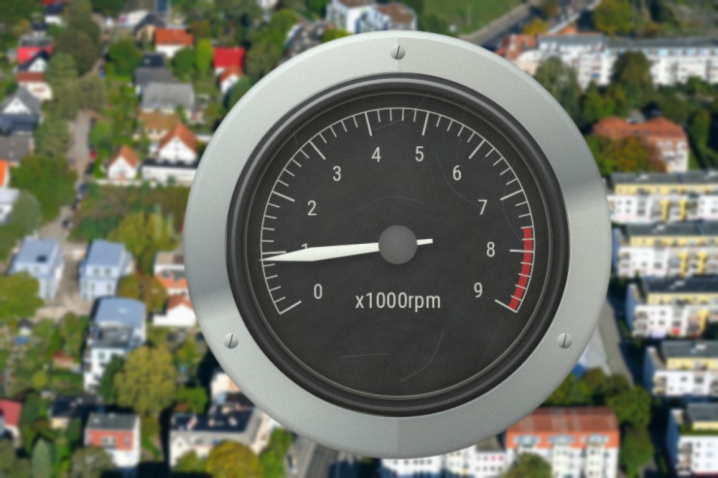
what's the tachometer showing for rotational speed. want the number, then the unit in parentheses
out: 900 (rpm)
